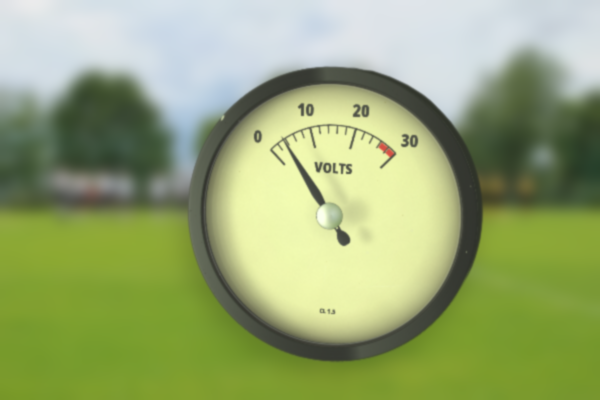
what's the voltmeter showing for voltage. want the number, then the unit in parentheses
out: 4 (V)
